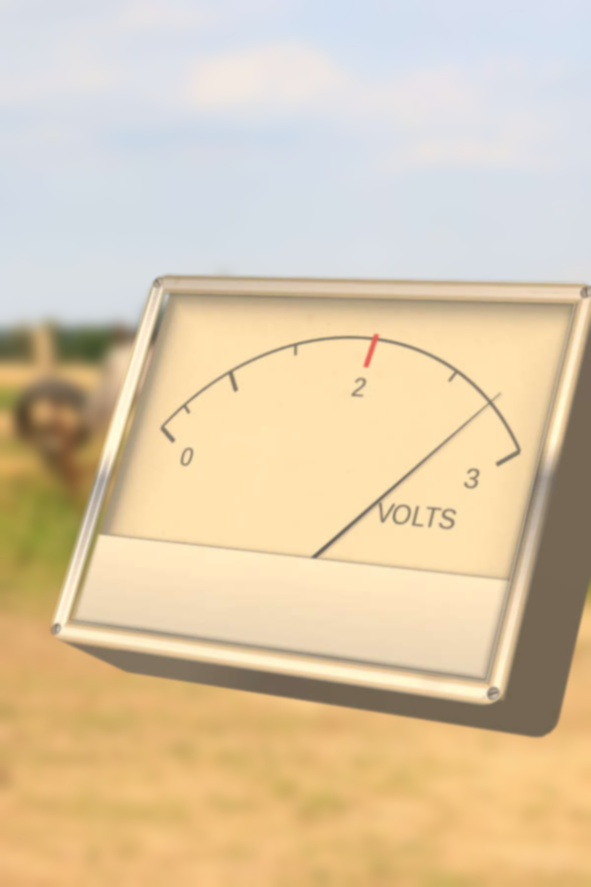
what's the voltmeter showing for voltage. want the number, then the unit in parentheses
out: 2.75 (V)
